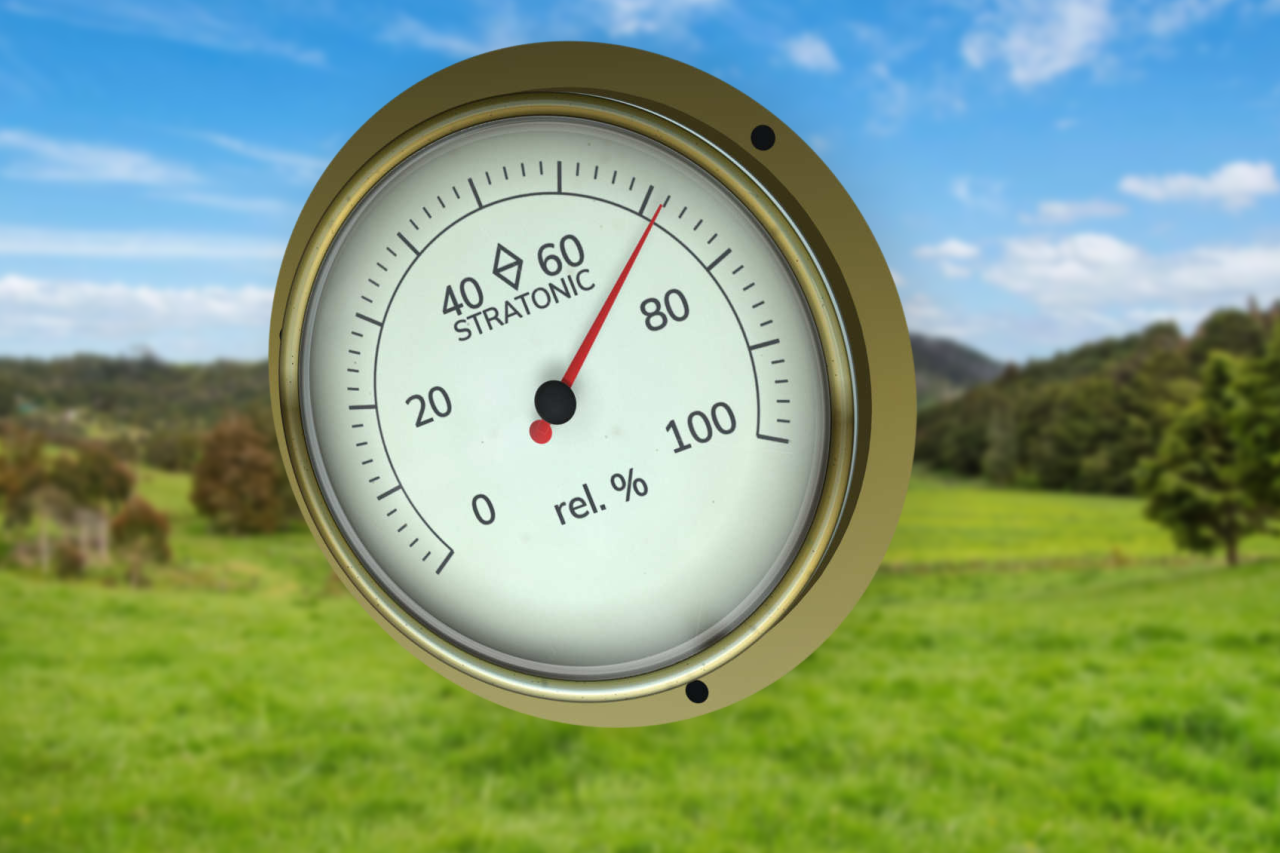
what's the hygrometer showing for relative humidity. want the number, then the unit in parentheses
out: 72 (%)
